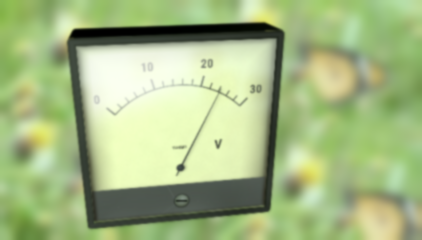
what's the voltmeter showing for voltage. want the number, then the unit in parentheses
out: 24 (V)
